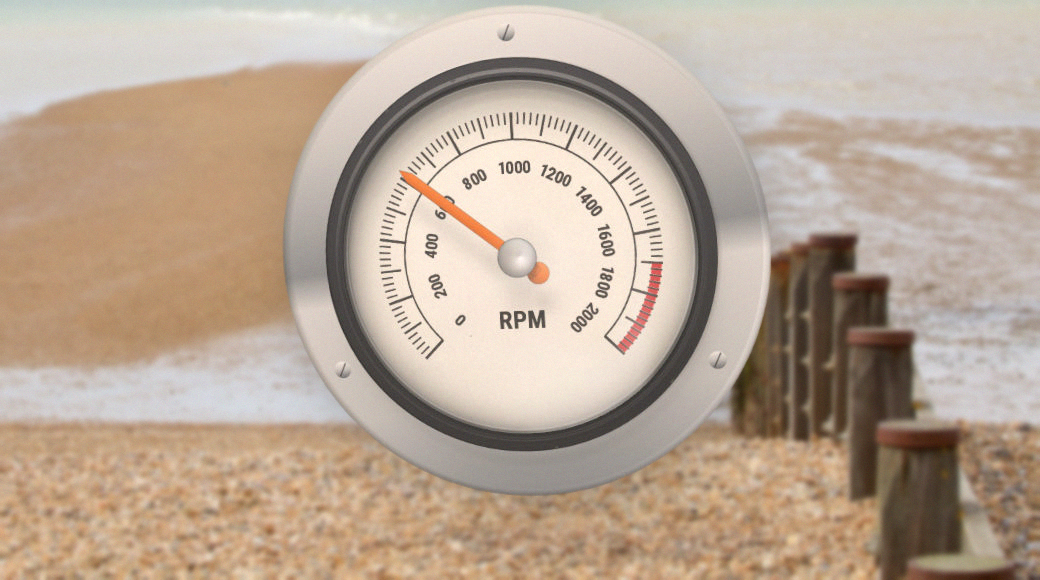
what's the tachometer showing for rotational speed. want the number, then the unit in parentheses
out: 620 (rpm)
